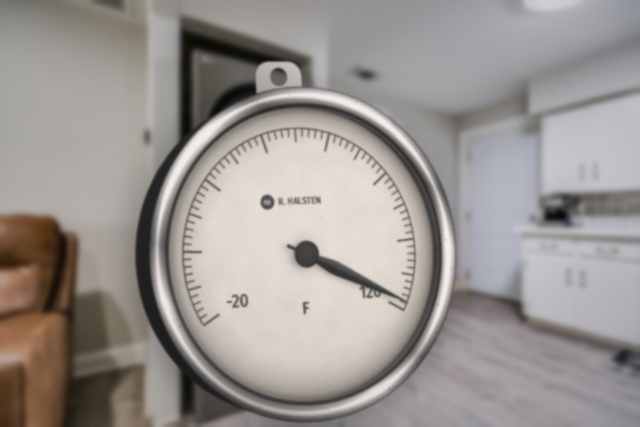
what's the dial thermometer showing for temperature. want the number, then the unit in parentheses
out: 118 (°F)
